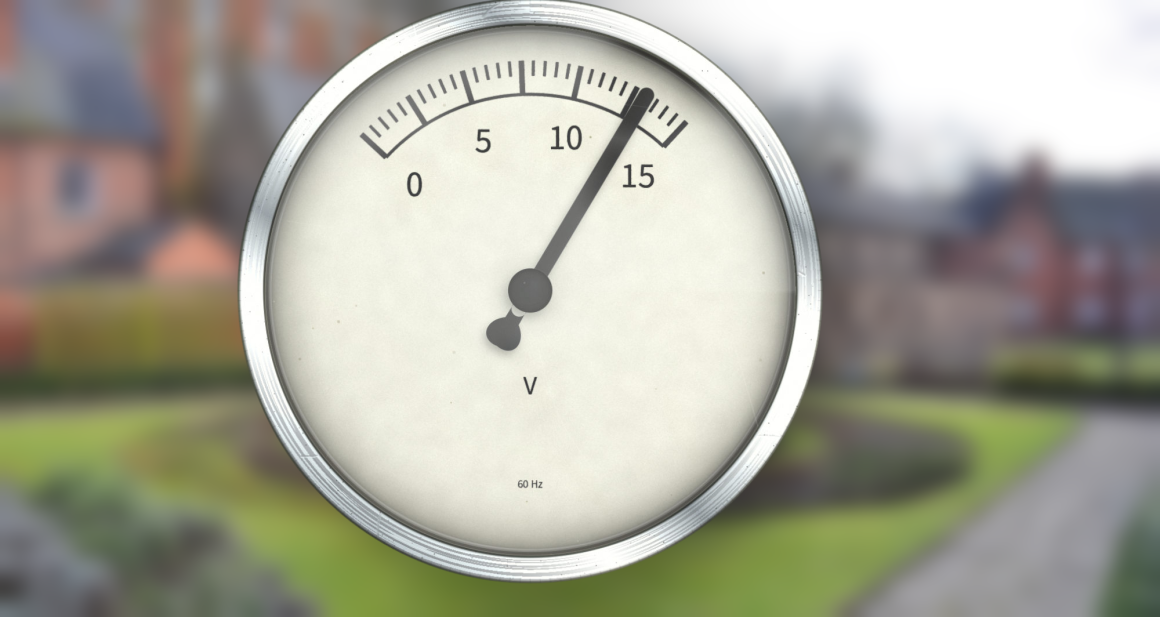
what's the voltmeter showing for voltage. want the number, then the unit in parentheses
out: 13 (V)
